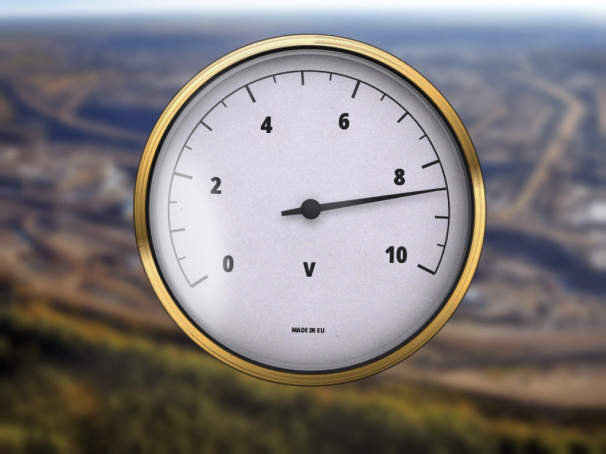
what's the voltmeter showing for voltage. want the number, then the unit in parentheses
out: 8.5 (V)
